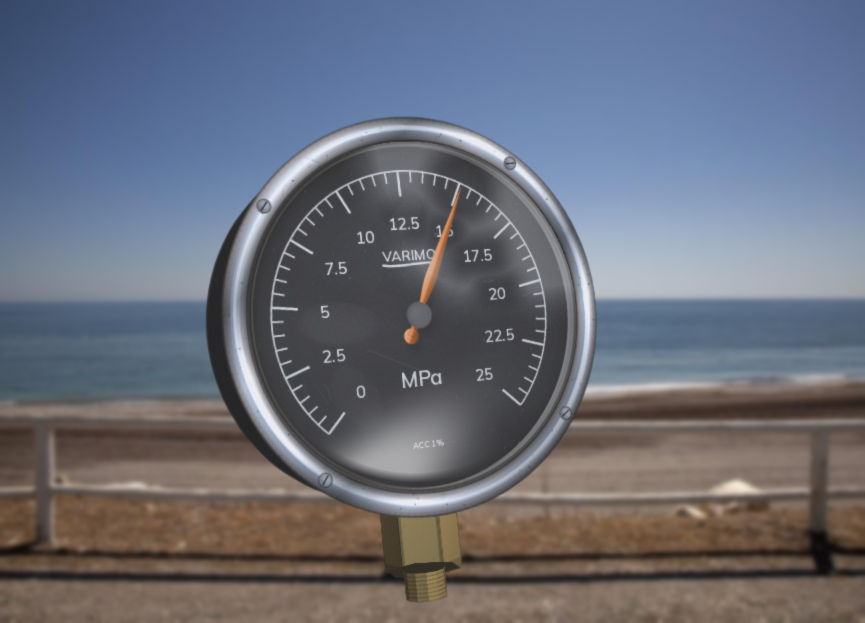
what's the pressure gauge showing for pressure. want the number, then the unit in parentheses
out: 15 (MPa)
